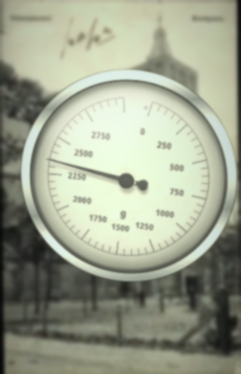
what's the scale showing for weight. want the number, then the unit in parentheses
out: 2350 (g)
